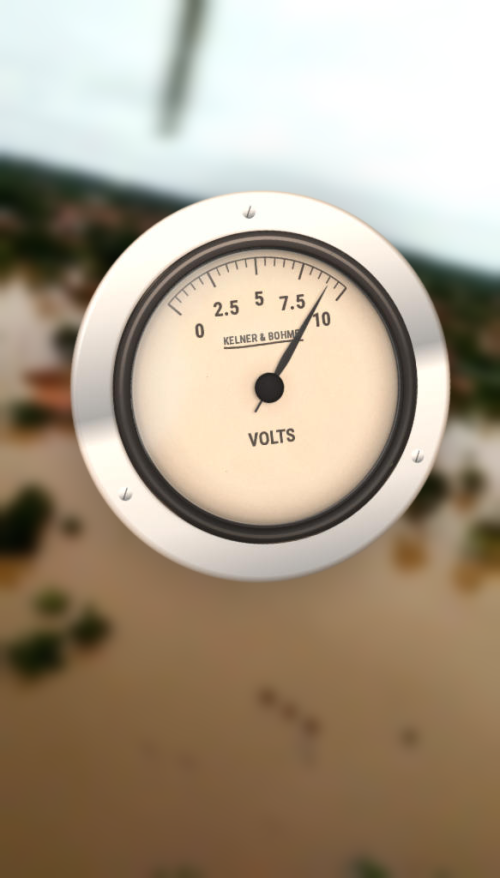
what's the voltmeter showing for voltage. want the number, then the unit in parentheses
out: 9 (V)
